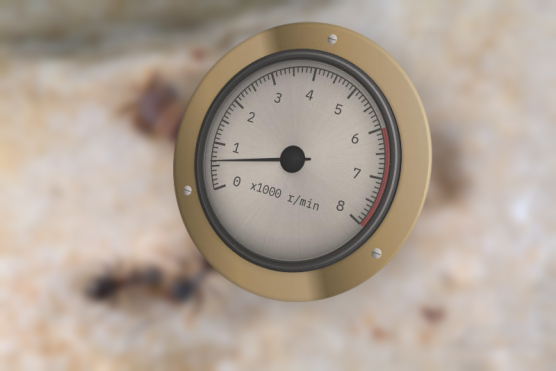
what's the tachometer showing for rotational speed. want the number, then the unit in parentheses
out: 600 (rpm)
